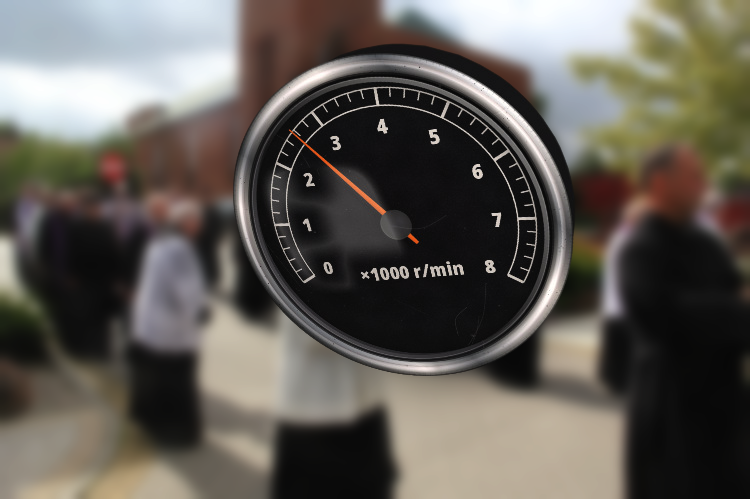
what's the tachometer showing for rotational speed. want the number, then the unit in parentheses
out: 2600 (rpm)
